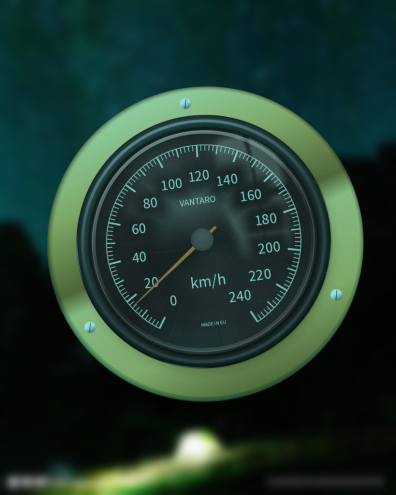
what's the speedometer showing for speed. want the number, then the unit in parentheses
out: 16 (km/h)
